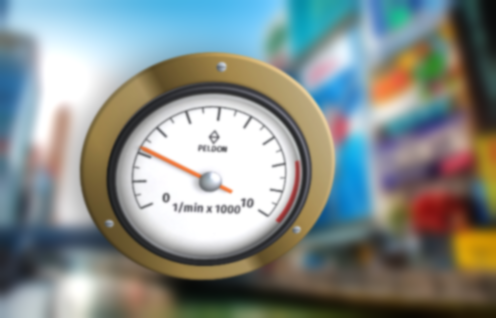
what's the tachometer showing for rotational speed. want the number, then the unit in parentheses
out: 2250 (rpm)
